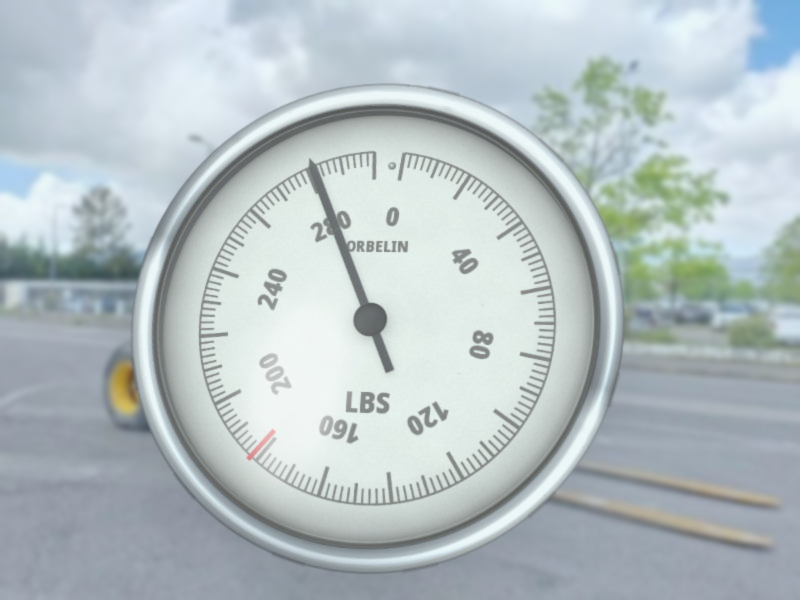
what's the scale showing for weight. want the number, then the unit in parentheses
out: 282 (lb)
